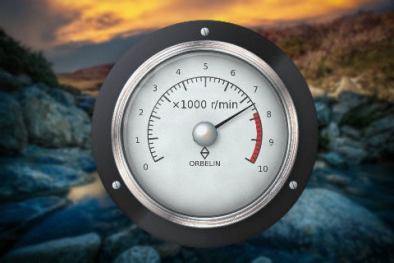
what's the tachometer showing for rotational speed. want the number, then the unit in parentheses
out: 7400 (rpm)
